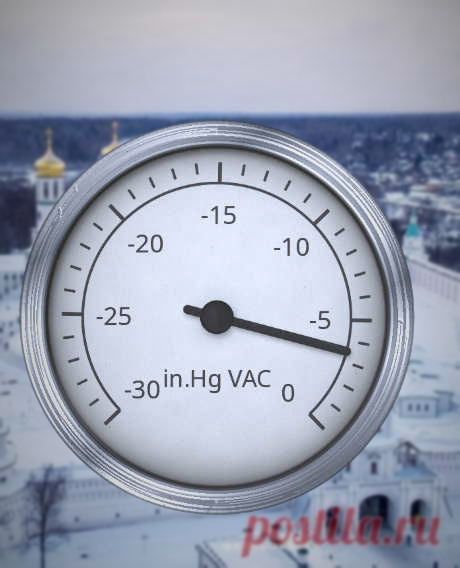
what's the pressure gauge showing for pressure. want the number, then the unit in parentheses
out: -3.5 (inHg)
